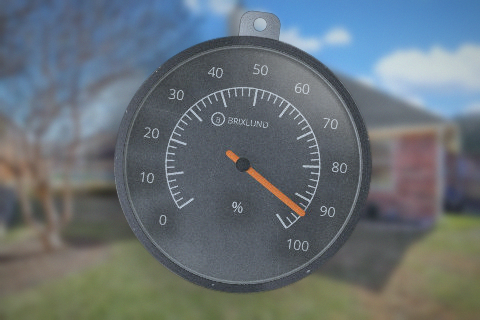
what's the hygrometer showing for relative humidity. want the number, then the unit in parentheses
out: 94 (%)
